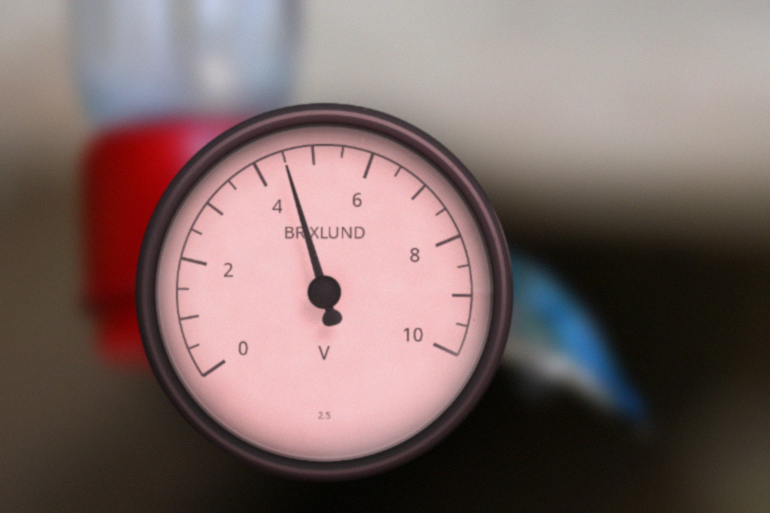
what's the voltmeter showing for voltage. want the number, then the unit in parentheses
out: 4.5 (V)
